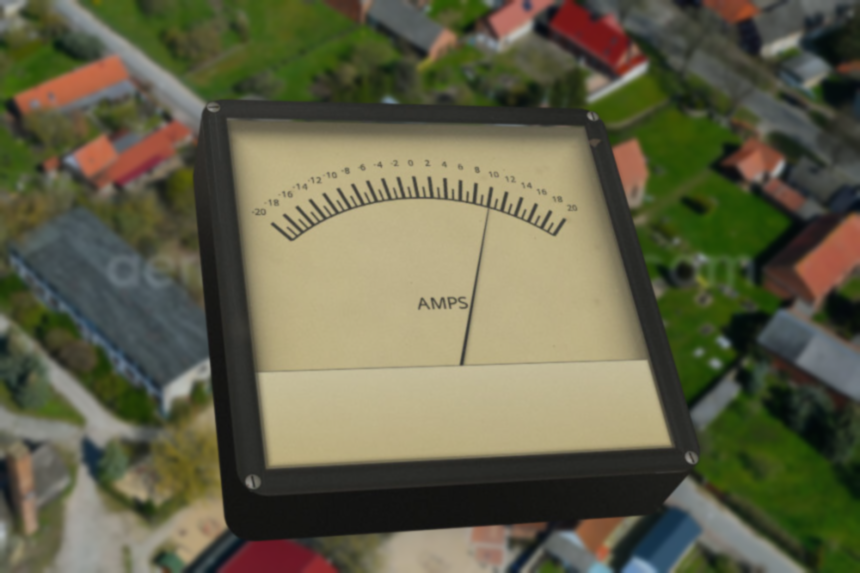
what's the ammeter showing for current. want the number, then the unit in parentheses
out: 10 (A)
